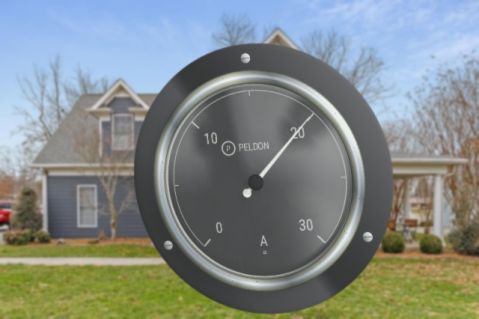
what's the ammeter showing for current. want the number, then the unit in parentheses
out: 20 (A)
